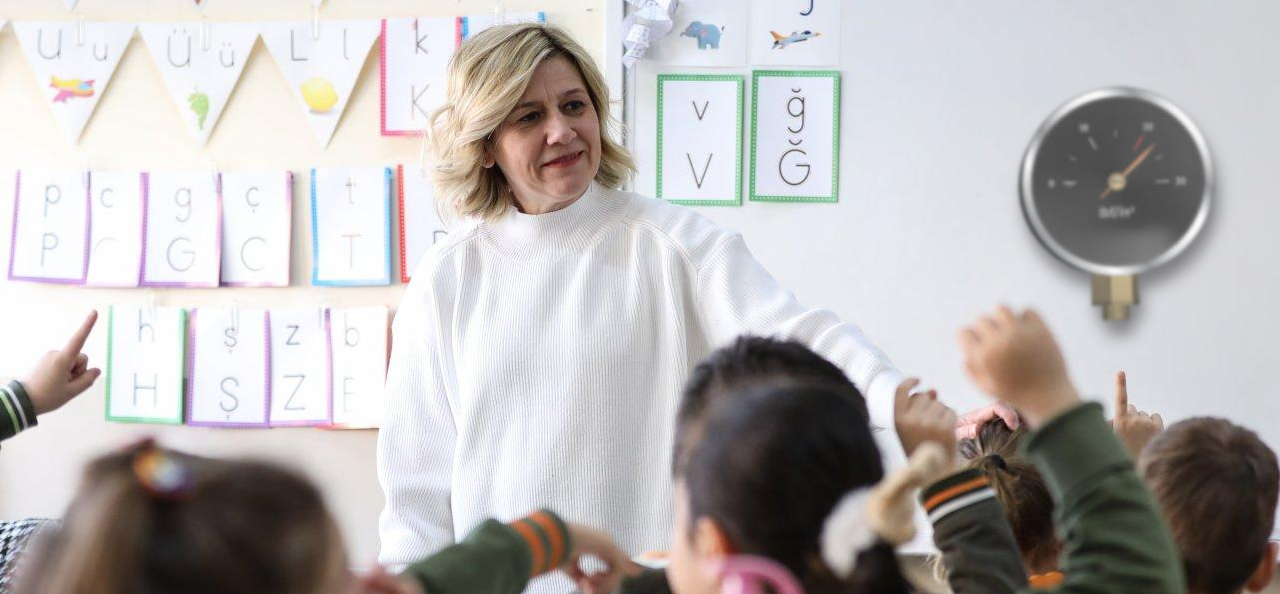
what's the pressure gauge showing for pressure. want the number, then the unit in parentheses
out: 22.5 (psi)
